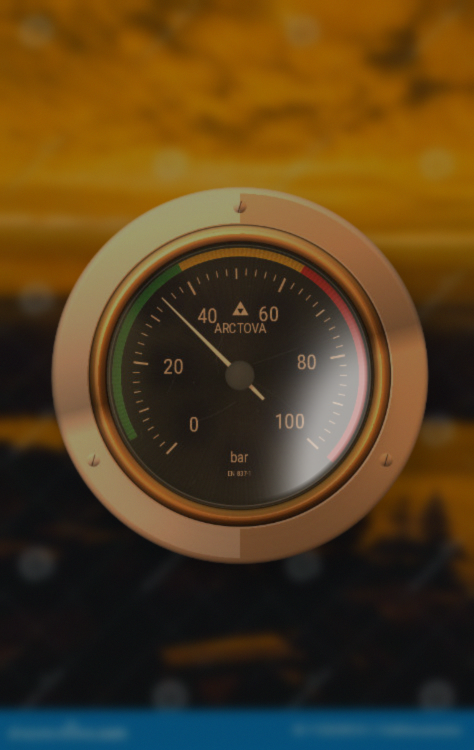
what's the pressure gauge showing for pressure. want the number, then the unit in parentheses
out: 34 (bar)
